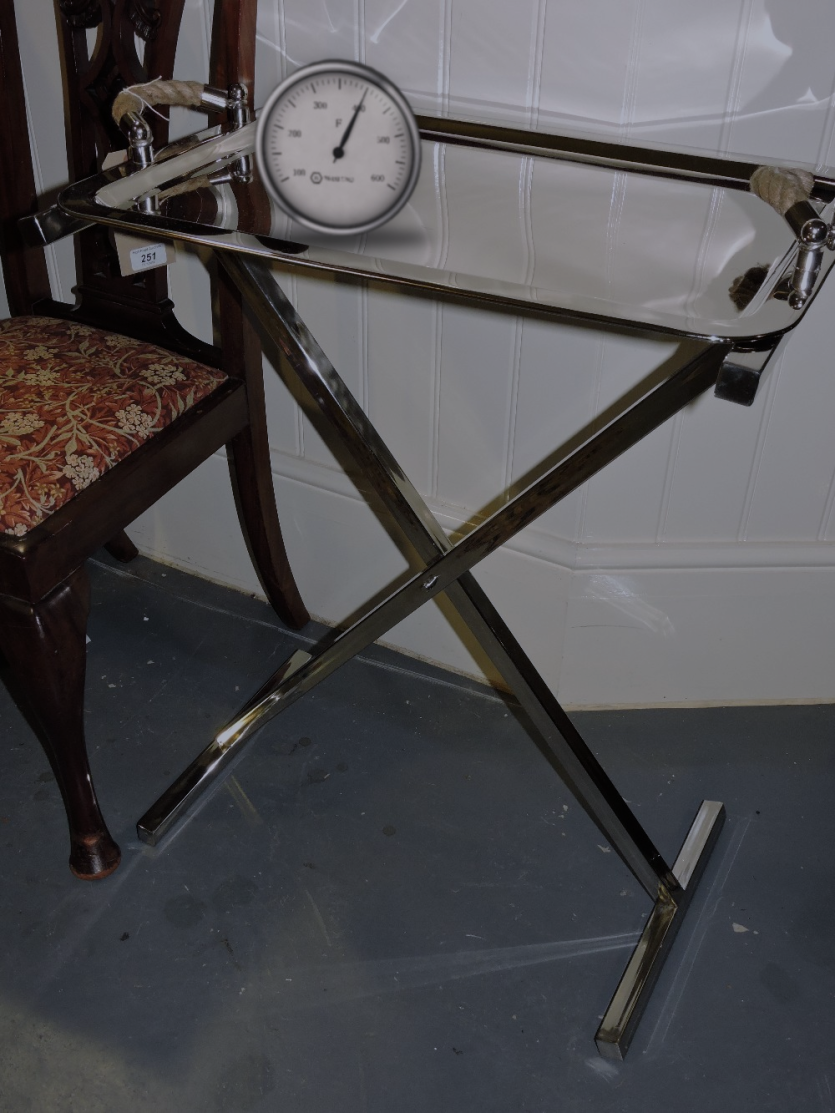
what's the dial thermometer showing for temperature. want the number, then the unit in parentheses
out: 400 (°F)
